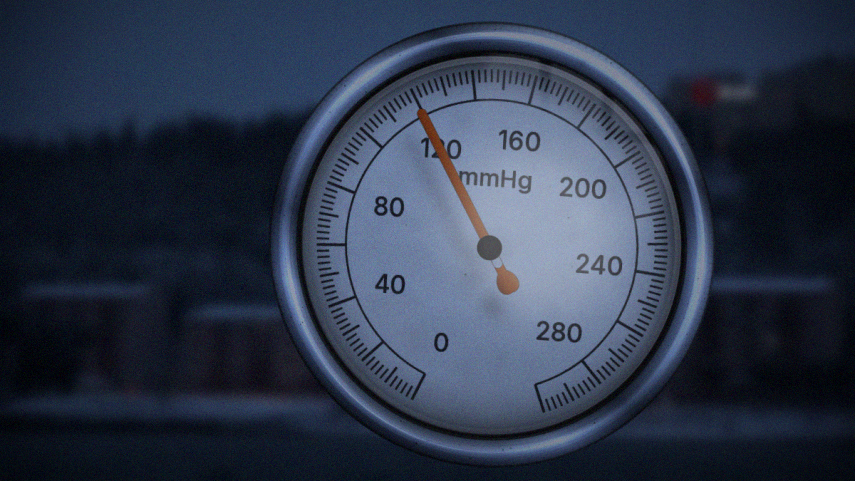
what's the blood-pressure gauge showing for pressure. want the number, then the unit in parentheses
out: 120 (mmHg)
